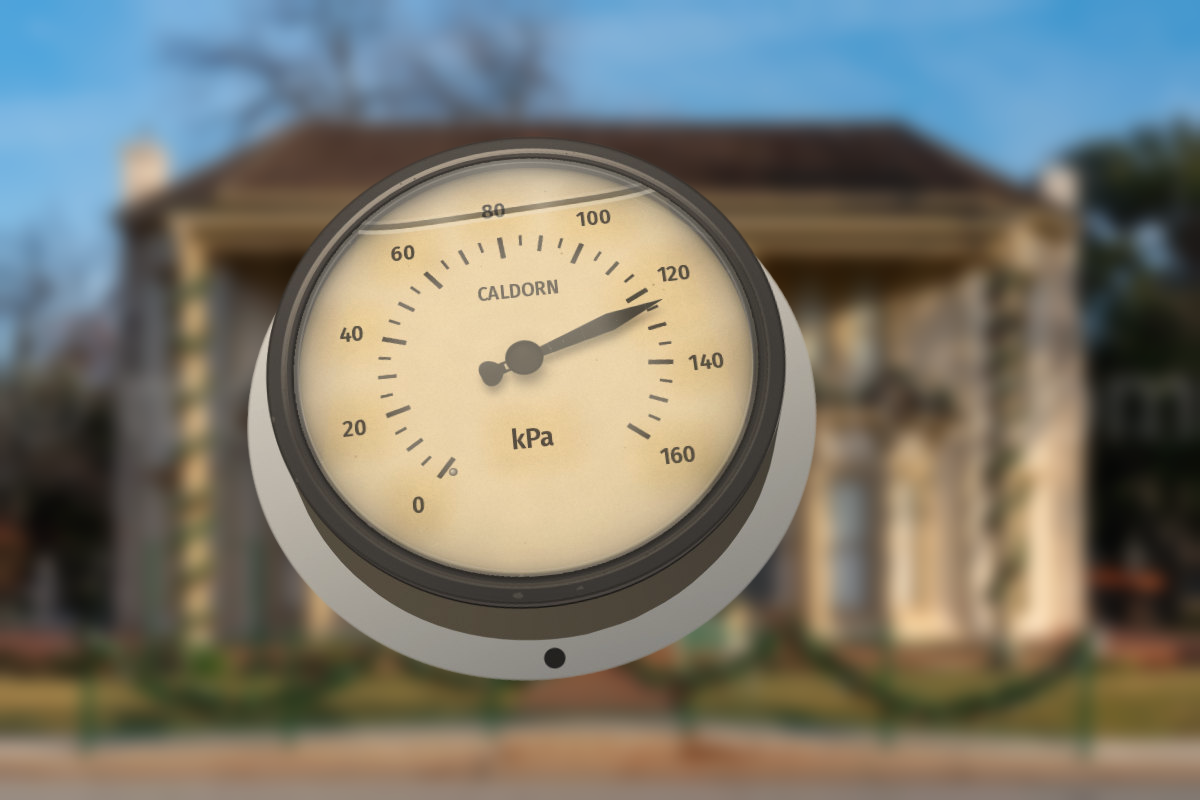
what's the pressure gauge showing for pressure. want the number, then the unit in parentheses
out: 125 (kPa)
